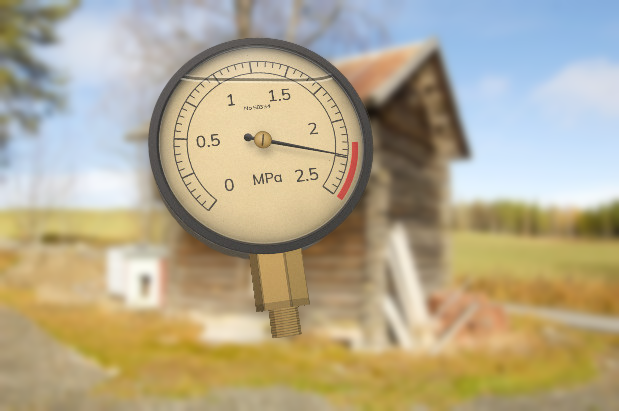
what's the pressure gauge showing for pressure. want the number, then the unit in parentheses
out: 2.25 (MPa)
